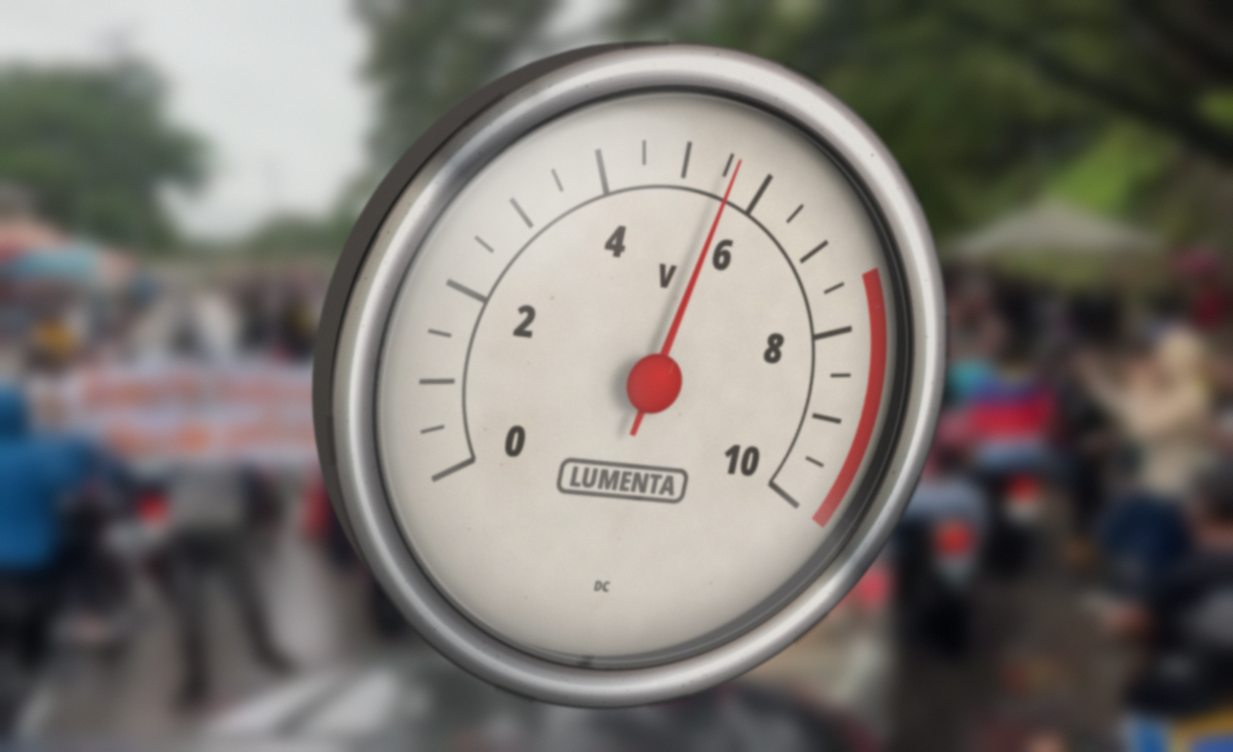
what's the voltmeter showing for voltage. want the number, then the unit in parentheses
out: 5.5 (V)
